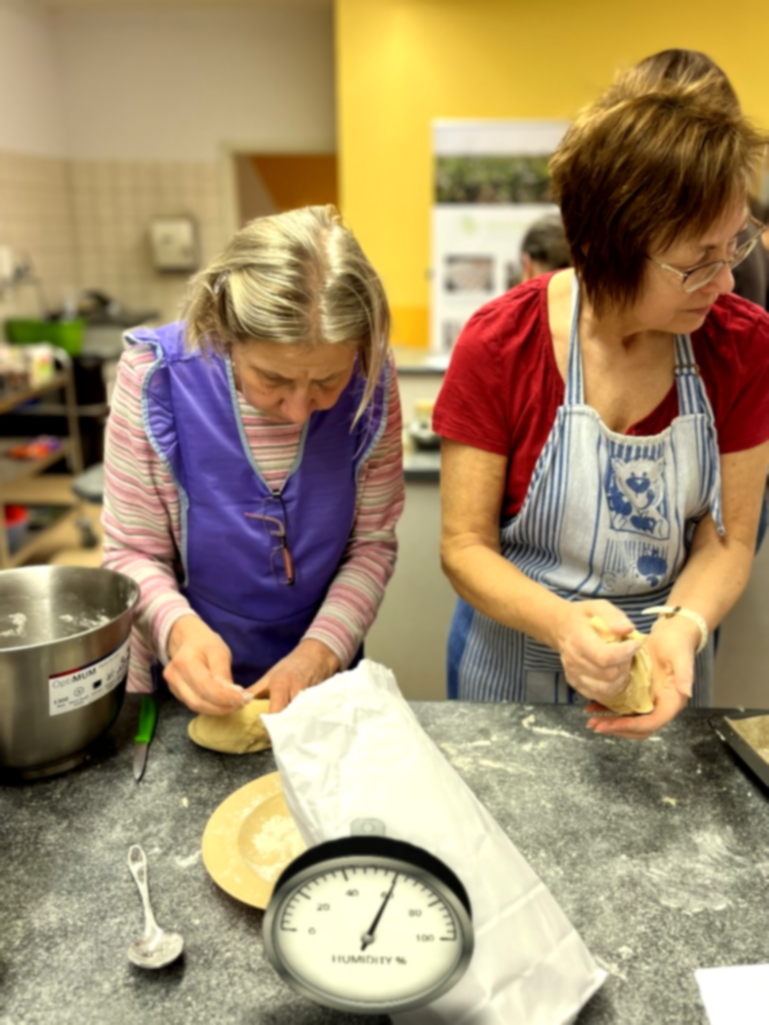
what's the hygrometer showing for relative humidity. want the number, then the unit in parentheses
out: 60 (%)
